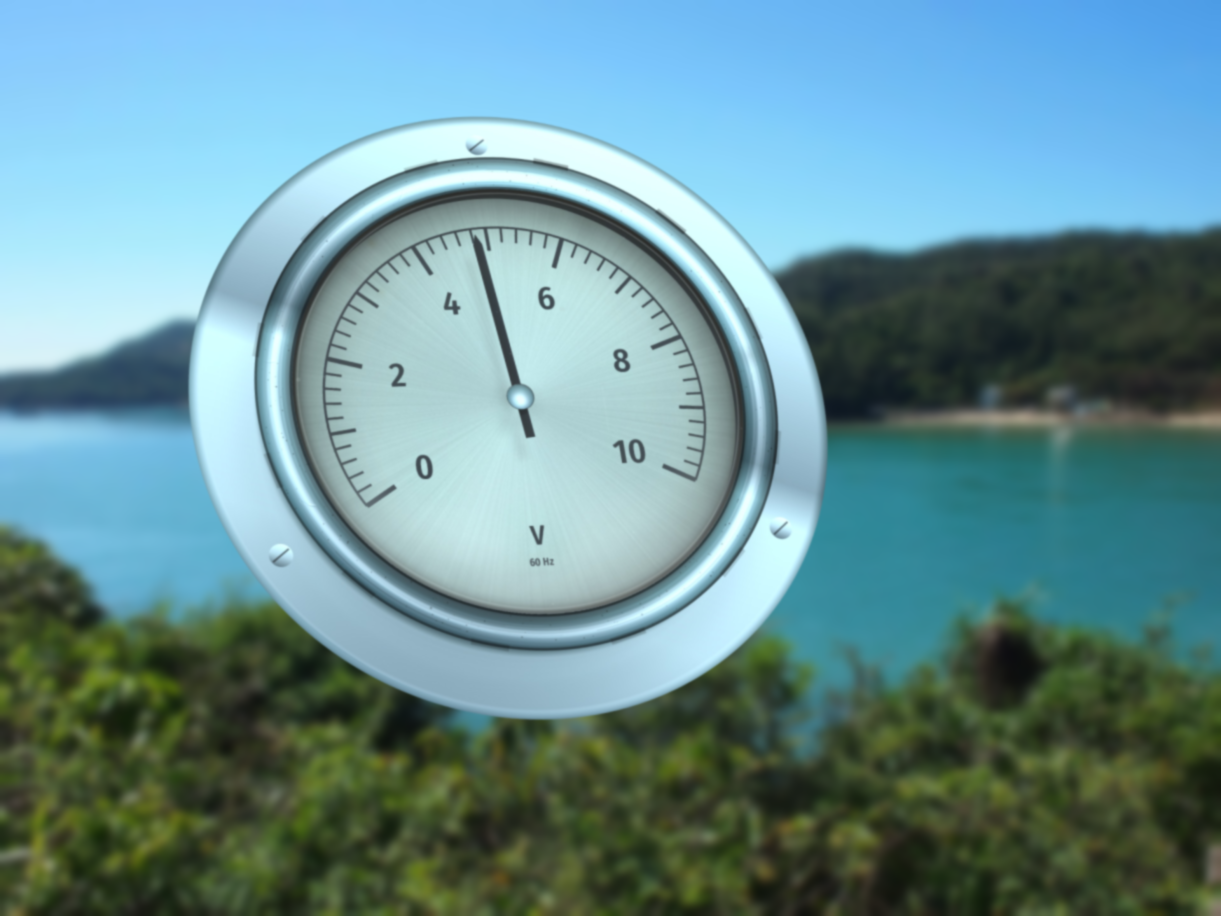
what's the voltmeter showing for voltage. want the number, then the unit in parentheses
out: 4.8 (V)
